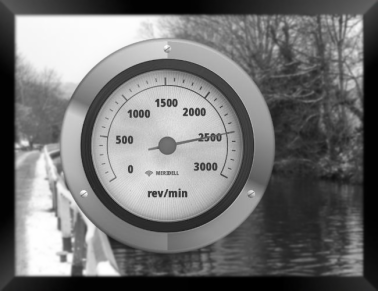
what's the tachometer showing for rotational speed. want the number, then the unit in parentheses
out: 2500 (rpm)
